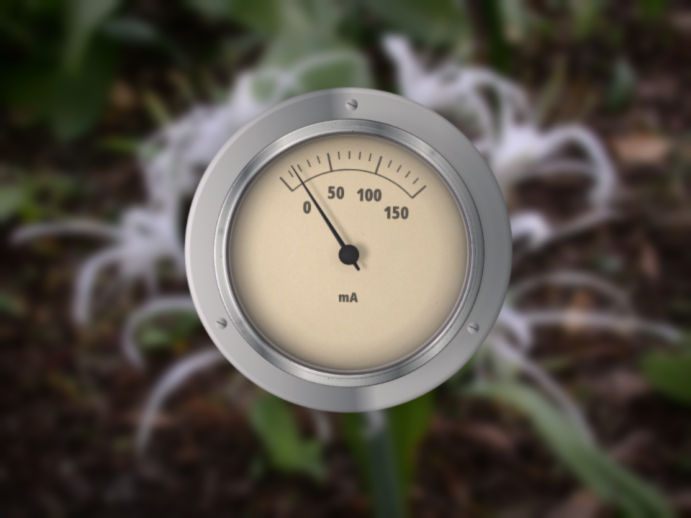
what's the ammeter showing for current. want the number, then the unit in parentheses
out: 15 (mA)
